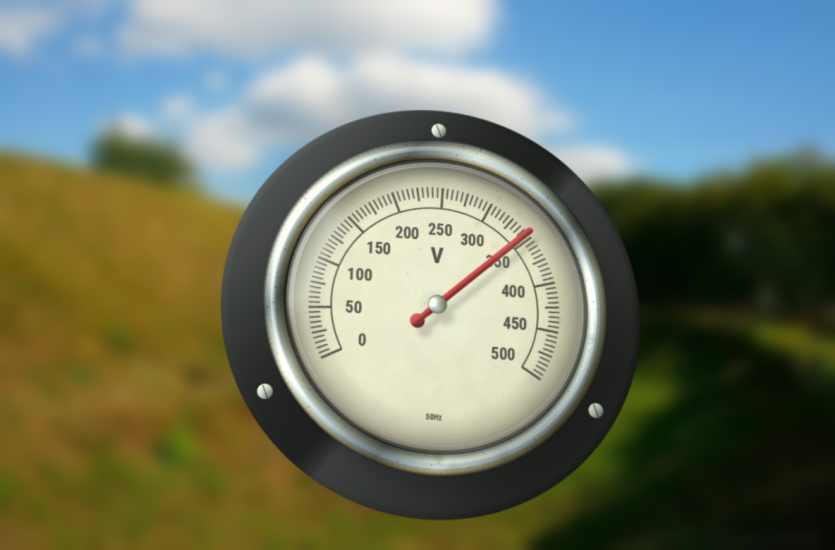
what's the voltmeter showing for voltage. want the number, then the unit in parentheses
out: 345 (V)
